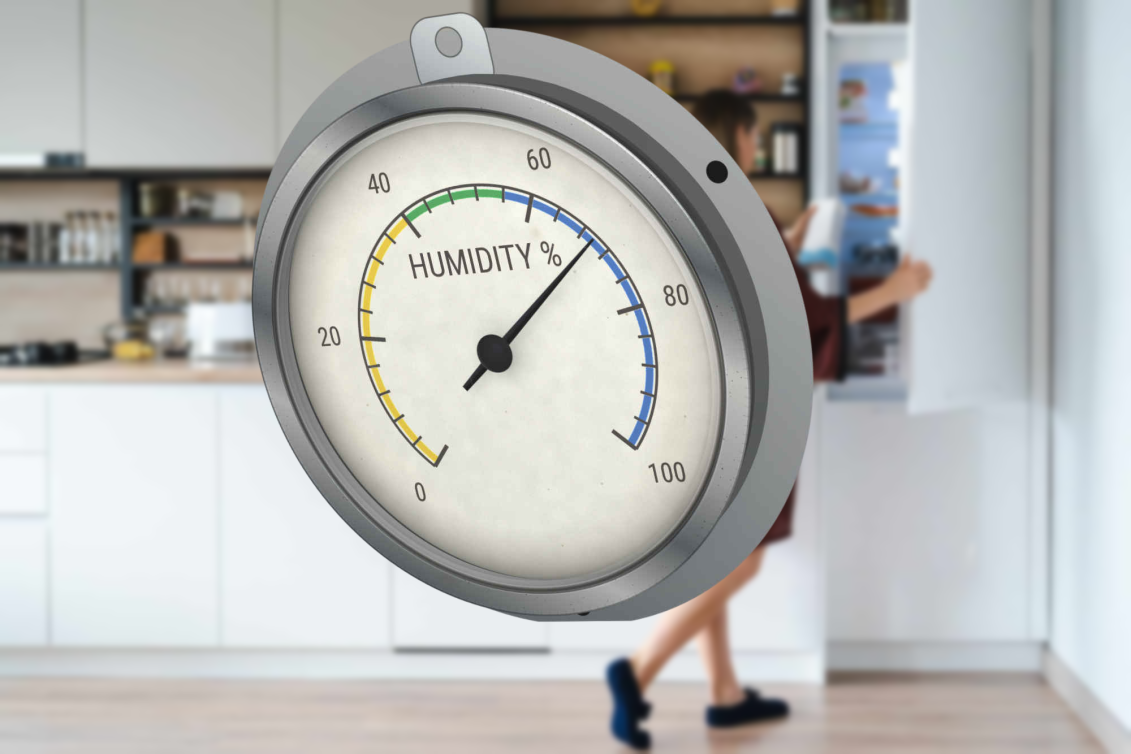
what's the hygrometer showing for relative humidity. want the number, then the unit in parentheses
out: 70 (%)
